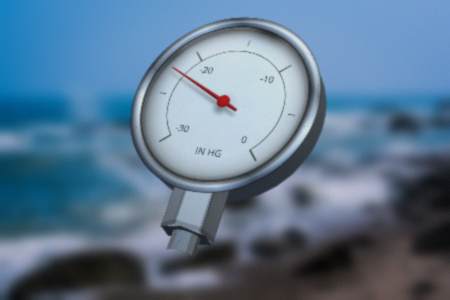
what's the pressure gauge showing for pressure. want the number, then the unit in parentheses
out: -22.5 (inHg)
